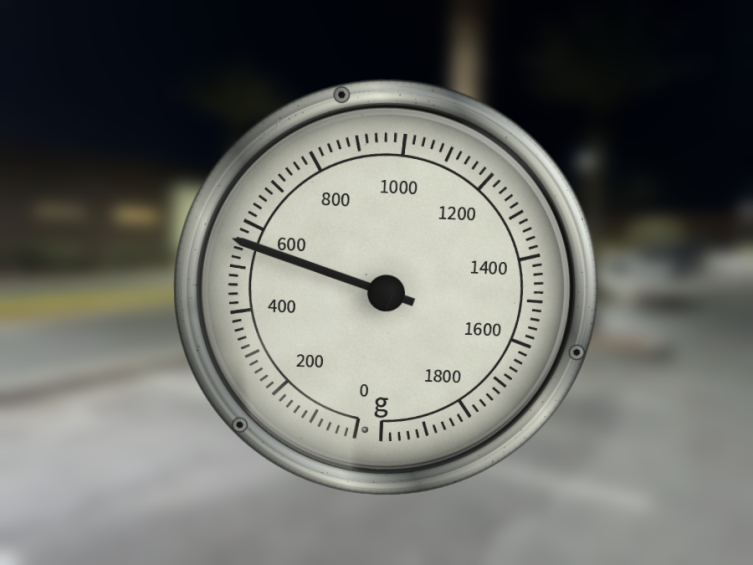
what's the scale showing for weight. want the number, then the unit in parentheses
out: 560 (g)
